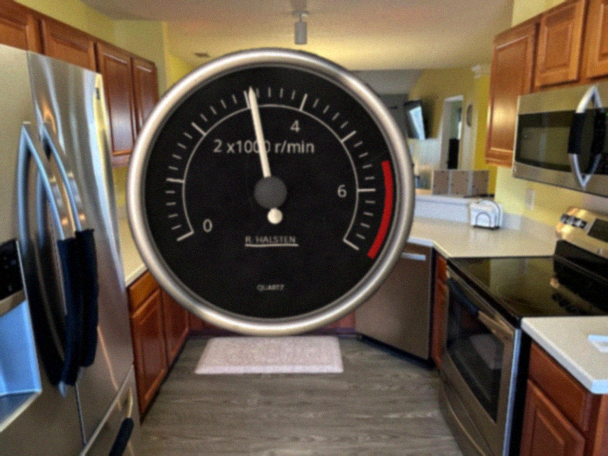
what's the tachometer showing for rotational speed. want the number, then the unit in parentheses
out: 3100 (rpm)
